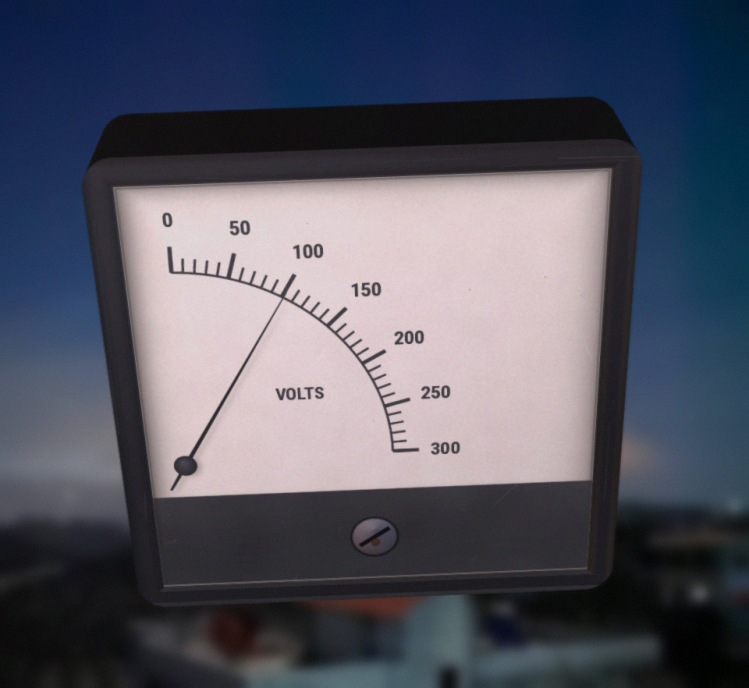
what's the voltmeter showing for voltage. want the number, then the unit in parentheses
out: 100 (V)
